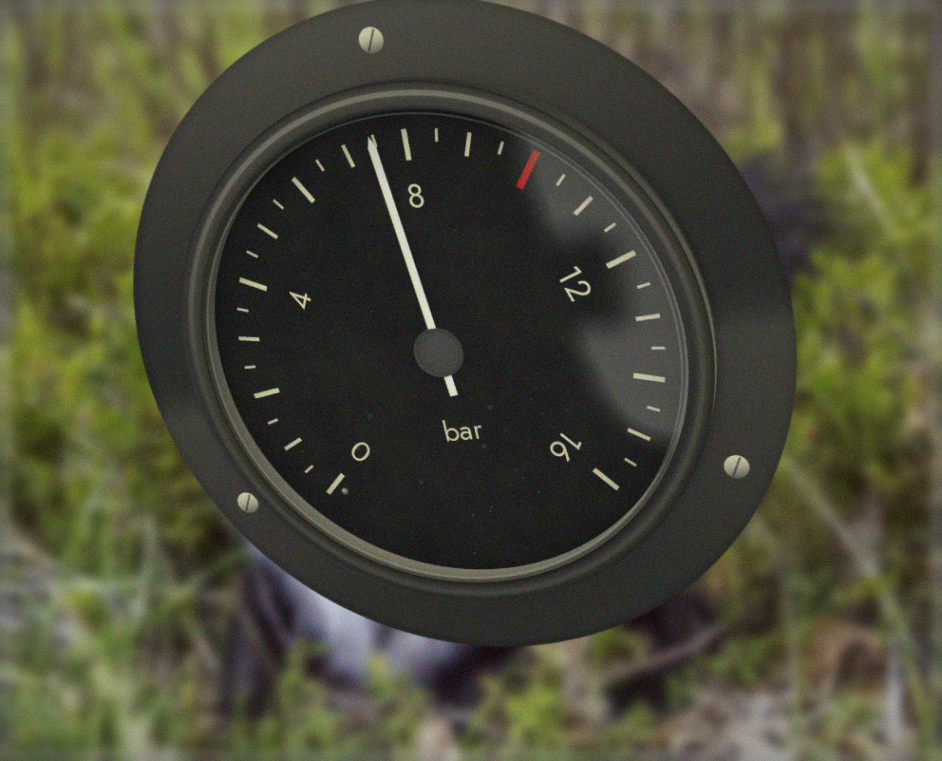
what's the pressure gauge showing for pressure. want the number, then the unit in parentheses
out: 7.5 (bar)
